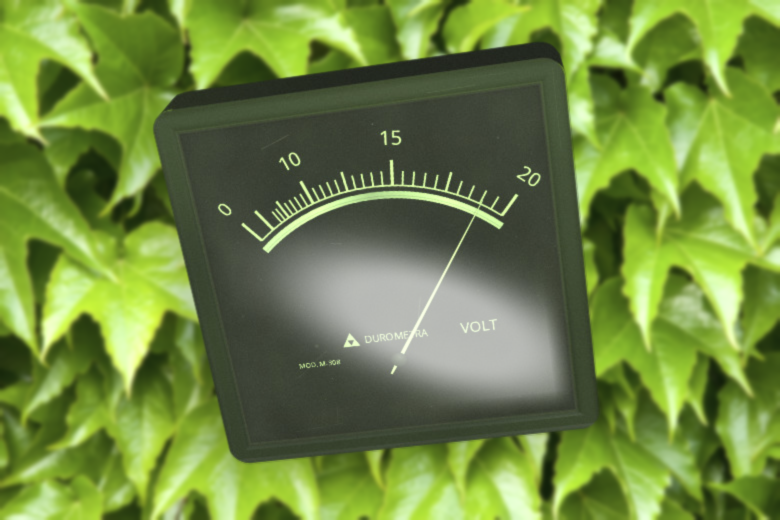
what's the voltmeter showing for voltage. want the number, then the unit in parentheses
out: 19 (V)
